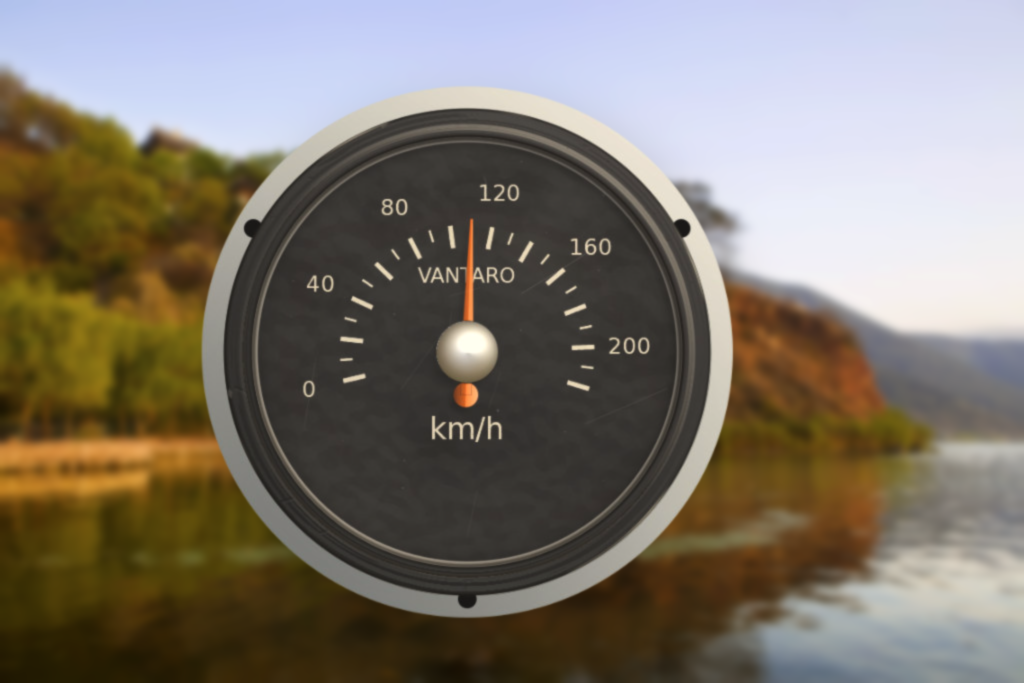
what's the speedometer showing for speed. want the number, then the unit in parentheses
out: 110 (km/h)
